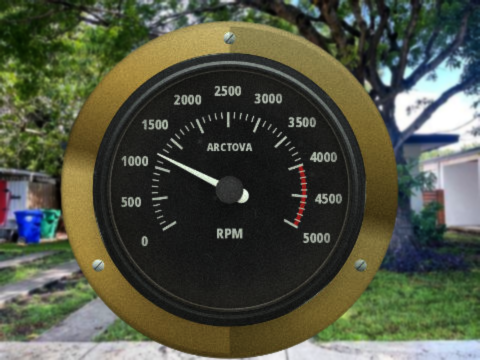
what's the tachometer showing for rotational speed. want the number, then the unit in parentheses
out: 1200 (rpm)
